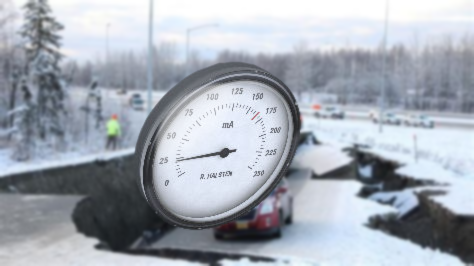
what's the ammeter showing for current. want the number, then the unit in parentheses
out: 25 (mA)
